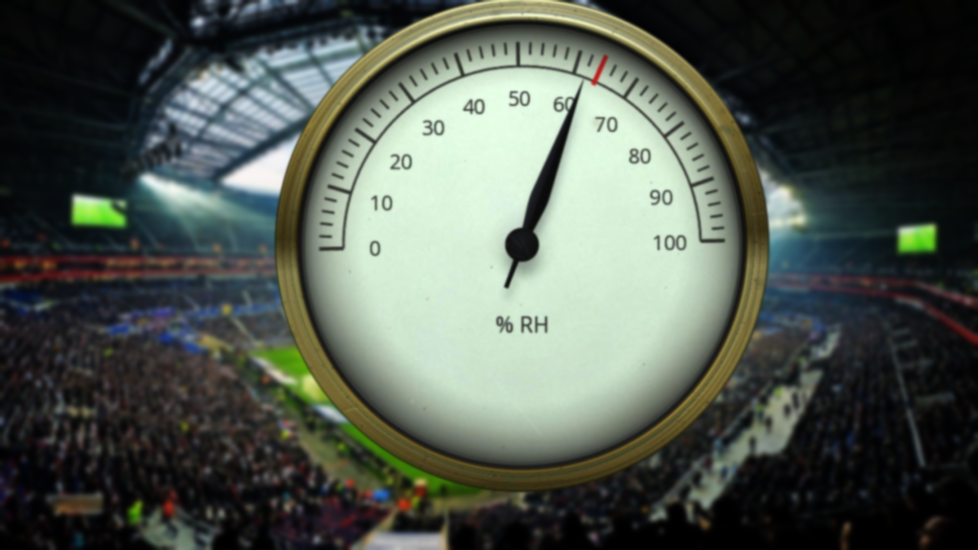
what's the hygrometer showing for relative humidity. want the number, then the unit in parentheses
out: 62 (%)
